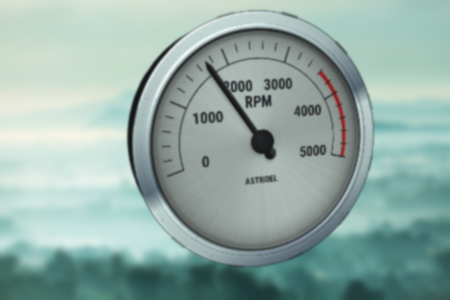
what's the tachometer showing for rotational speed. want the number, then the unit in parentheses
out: 1700 (rpm)
